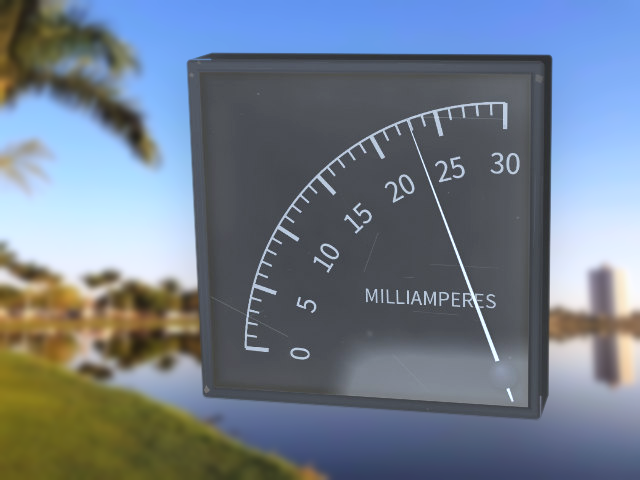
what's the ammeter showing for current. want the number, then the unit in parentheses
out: 23 (mA)
